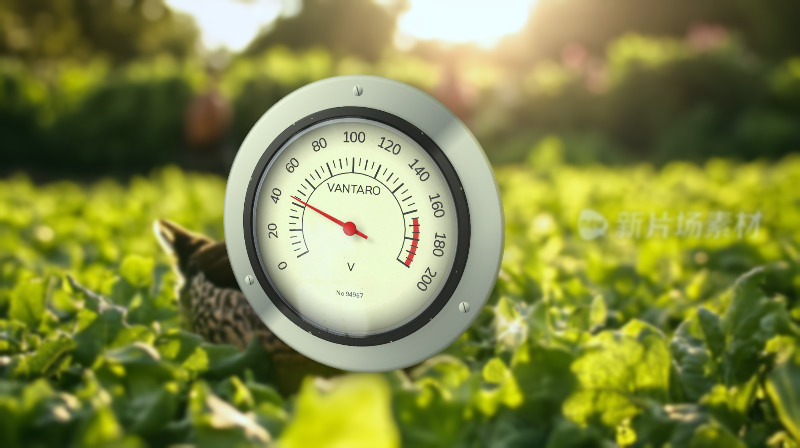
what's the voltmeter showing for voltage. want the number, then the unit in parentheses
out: 45 (V)
